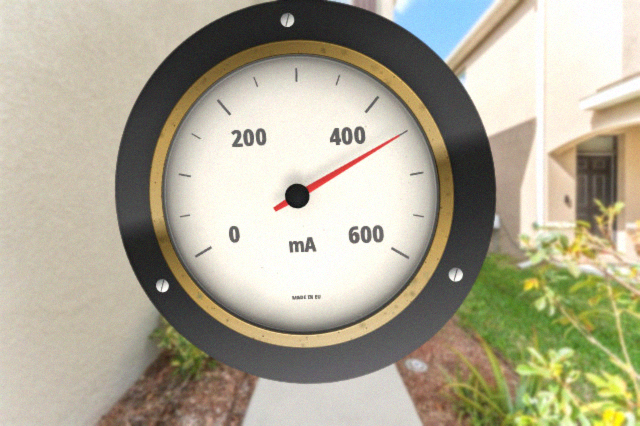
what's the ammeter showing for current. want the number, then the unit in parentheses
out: 450 (mA)
